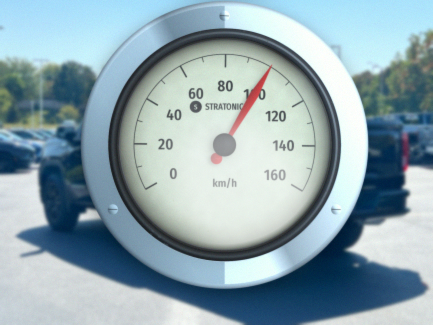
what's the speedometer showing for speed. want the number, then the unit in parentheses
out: 100 (km/h)
